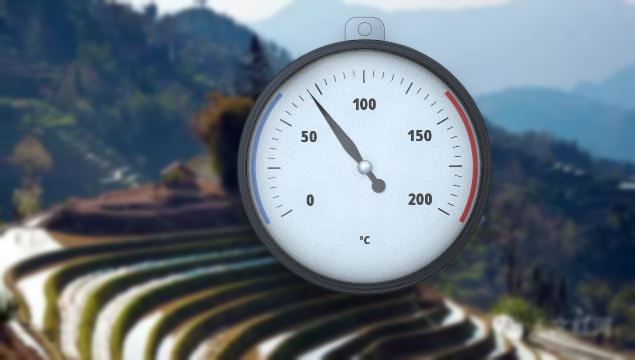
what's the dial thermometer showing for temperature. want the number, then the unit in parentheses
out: 70 (°C)
